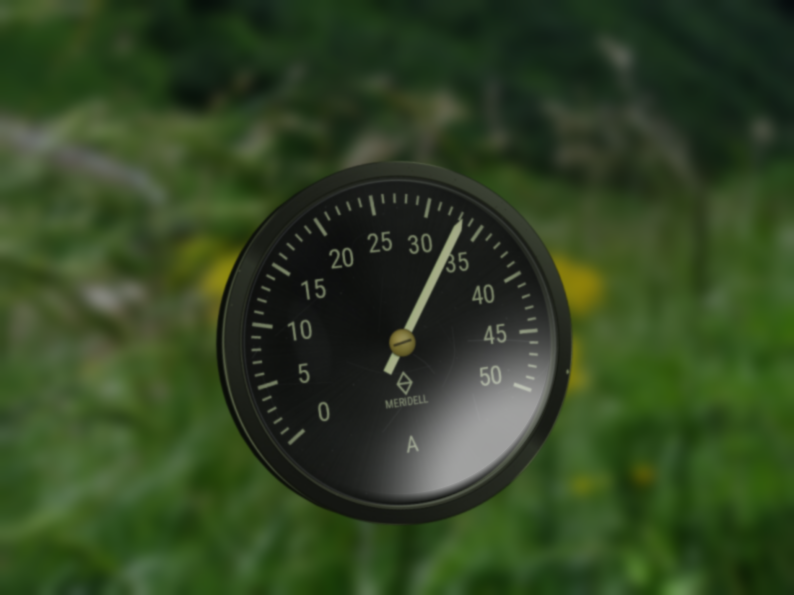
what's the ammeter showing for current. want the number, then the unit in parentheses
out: 33 (A)
